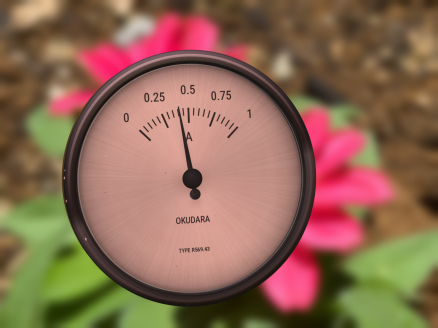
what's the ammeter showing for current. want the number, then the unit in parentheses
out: 0.4 (A)
